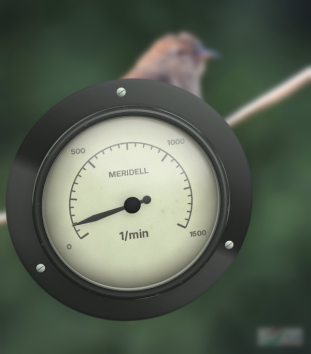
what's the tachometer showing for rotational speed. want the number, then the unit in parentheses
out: 100 (rpm)
